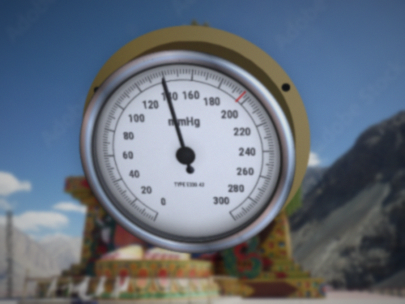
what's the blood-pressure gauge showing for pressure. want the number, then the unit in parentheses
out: 140 (mmHg)
